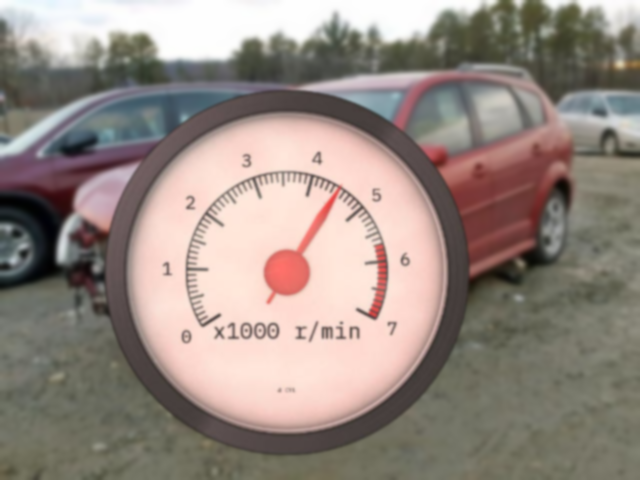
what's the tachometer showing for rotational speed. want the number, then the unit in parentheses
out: 4500 (rpm)
